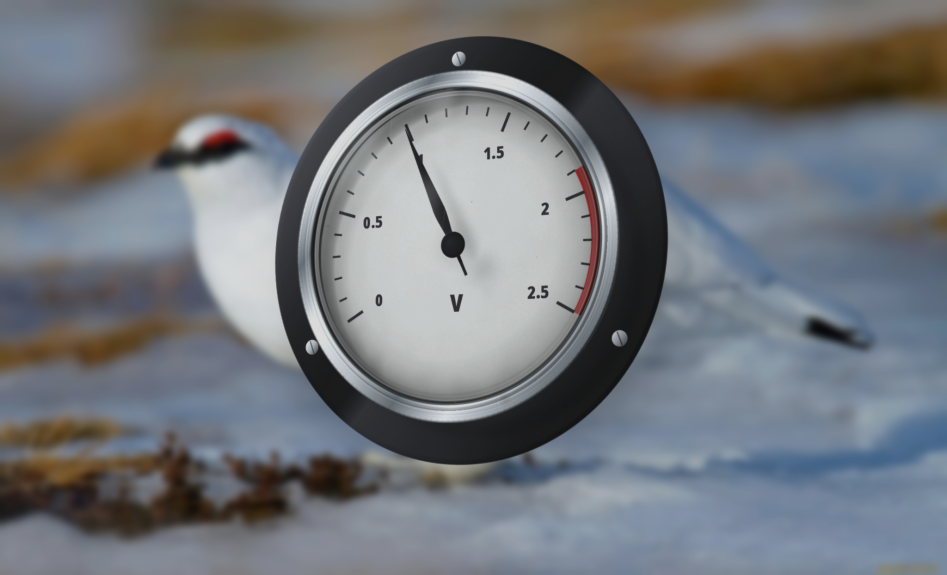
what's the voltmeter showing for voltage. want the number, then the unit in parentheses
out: 1 (V)
